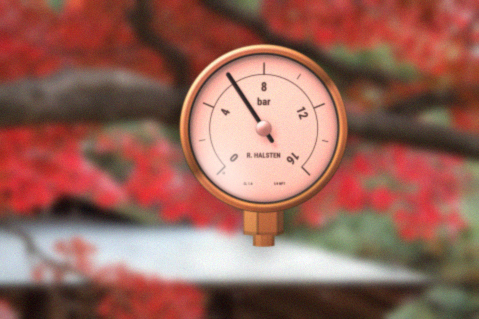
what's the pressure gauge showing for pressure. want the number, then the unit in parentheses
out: 6 (bar)
